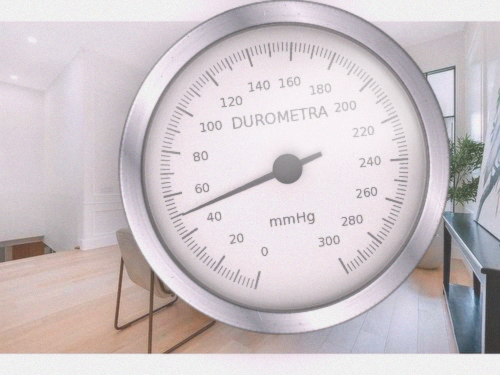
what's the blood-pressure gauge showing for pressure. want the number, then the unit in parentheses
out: 50 (mmHg)
